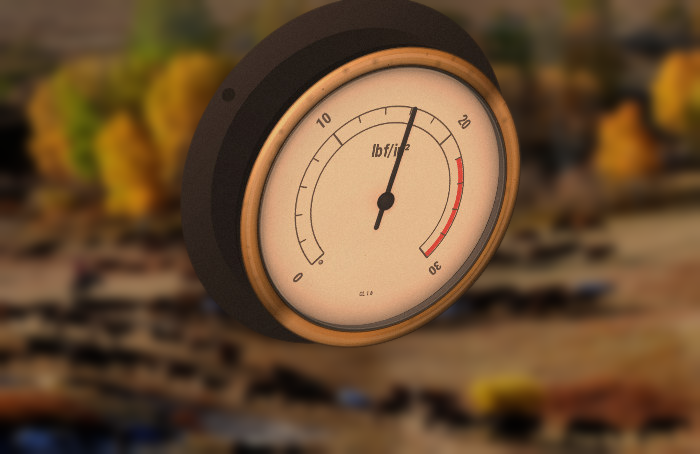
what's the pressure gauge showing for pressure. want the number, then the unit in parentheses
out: 16 (psi)
